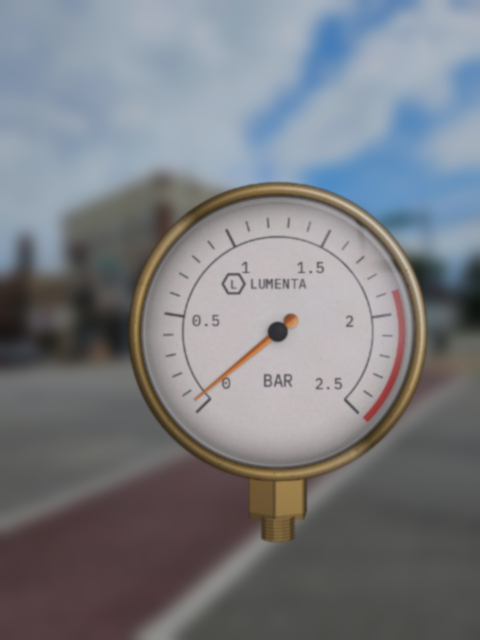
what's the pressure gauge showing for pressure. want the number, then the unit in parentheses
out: 0.05 (bar)
